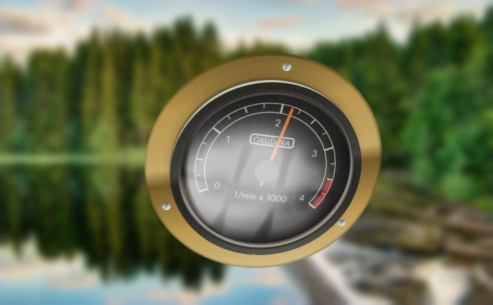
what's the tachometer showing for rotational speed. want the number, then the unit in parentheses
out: 2125 (rpm)
